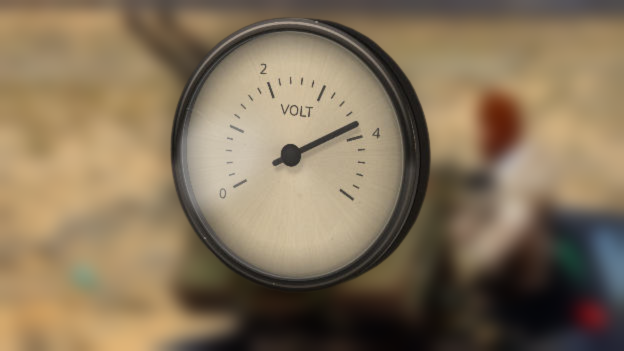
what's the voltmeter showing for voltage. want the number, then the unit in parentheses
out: 3.8 (V)
